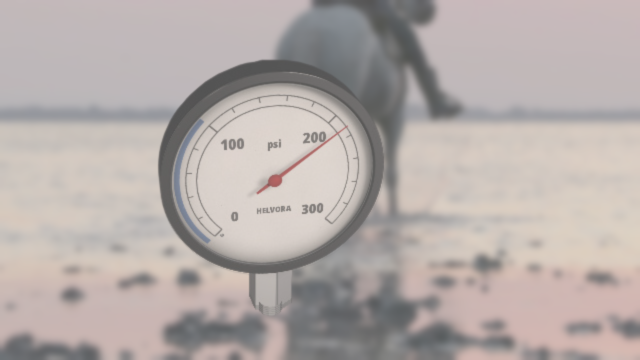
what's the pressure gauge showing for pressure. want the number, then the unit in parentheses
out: 210 (psi)
